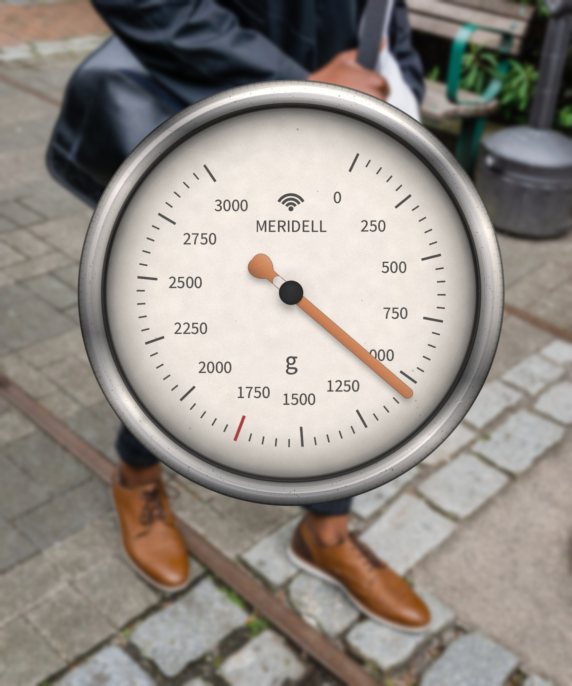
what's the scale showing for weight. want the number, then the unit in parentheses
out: 1050 (g)
